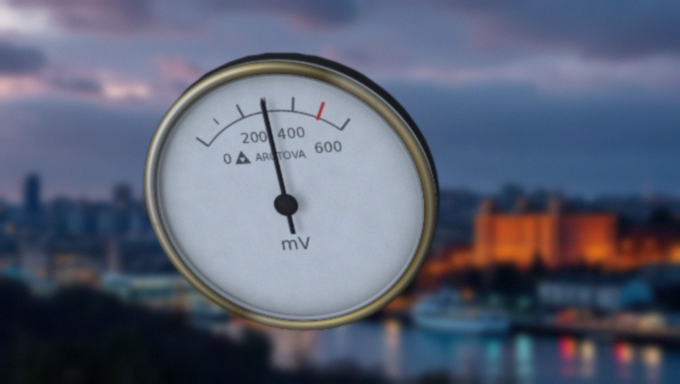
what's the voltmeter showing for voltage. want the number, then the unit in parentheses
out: 300 (mV)
